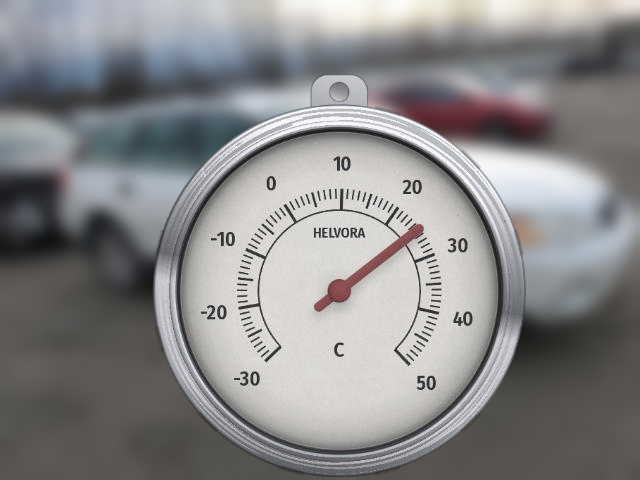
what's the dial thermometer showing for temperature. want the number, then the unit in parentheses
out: 25 (°C)
